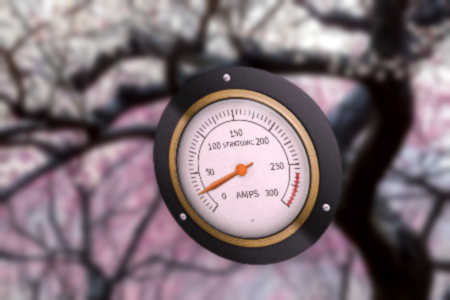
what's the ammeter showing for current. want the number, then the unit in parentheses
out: 25 (A)
